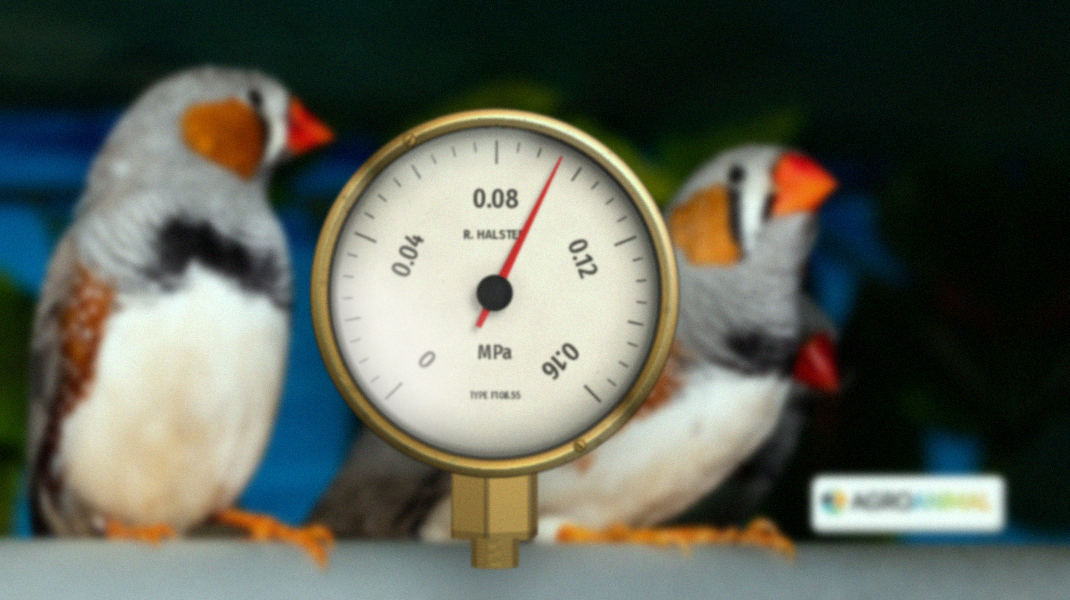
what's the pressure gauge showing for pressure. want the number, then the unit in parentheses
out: 0.095 (MPa)
